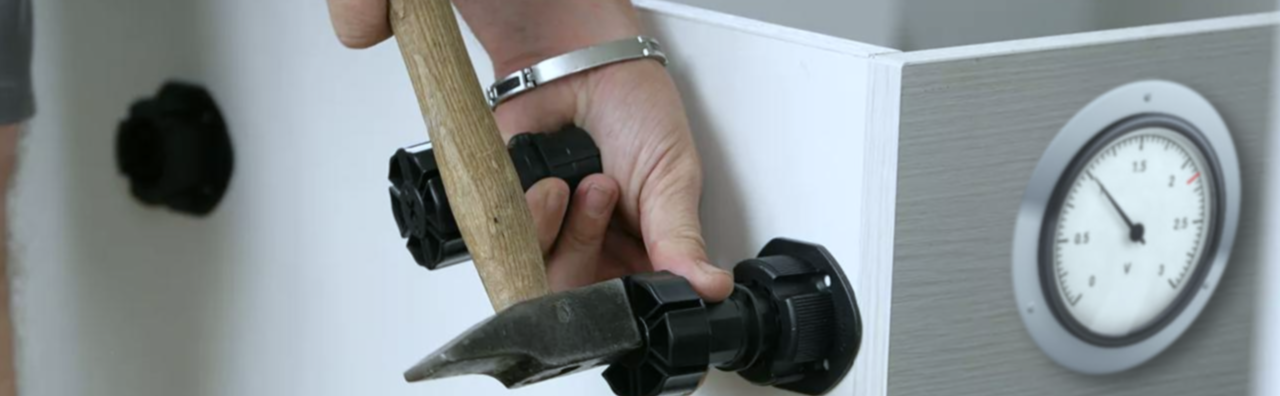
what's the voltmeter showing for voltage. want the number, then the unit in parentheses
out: 1 (V)
